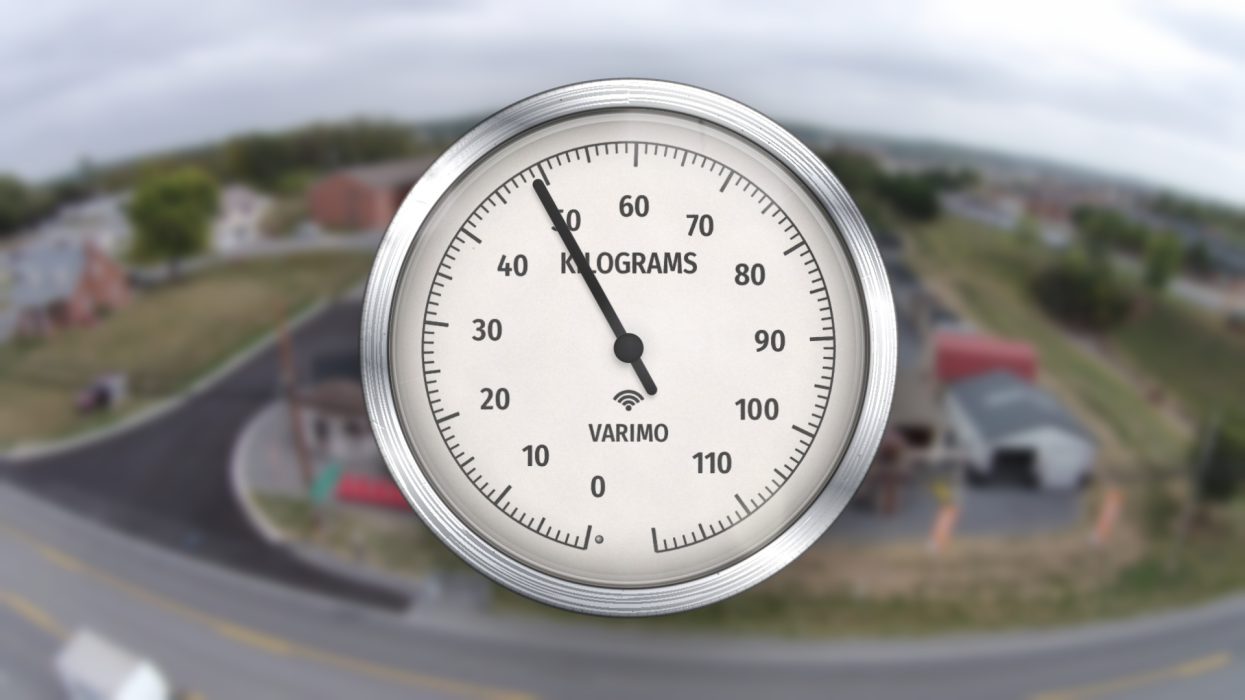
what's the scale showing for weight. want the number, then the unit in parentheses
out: 49 (kg)
